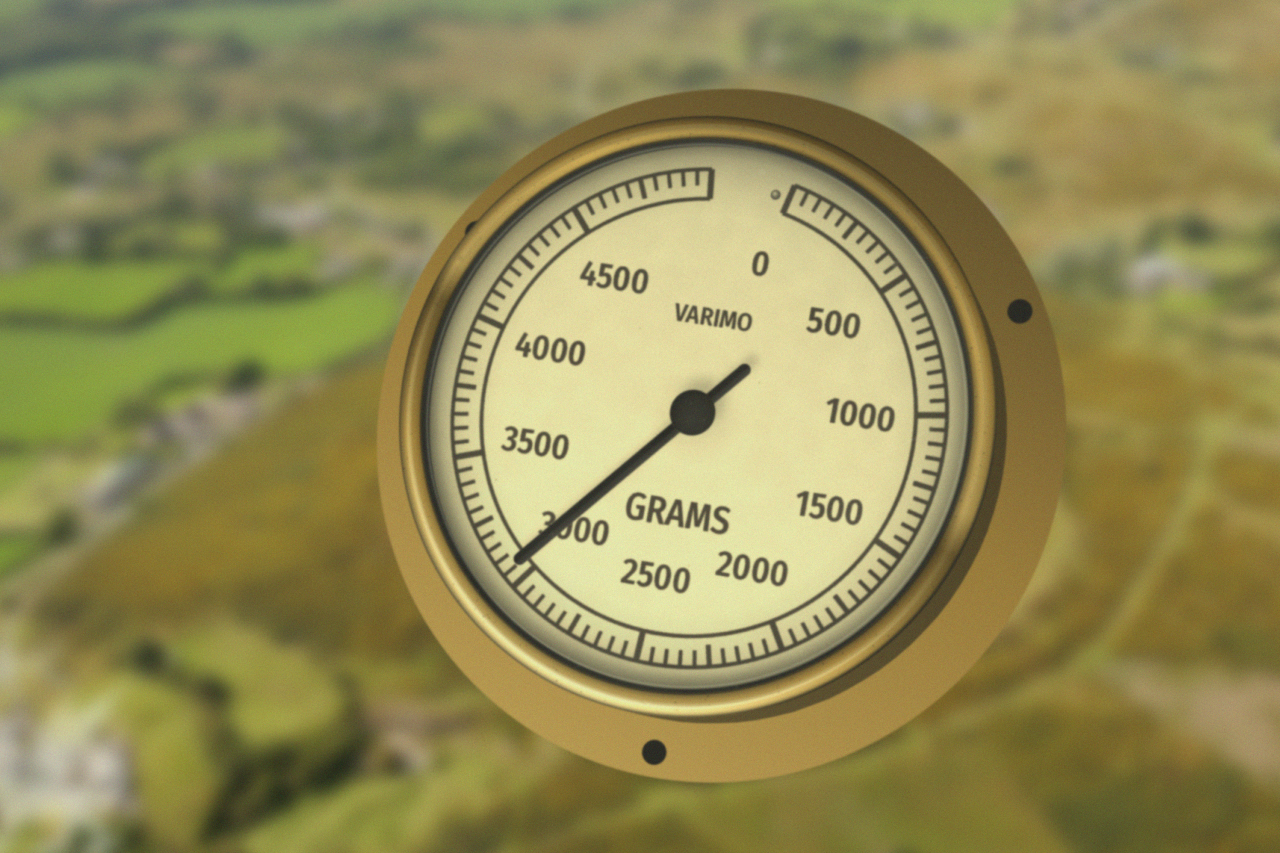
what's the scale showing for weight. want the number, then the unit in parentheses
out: 3050 (g)
